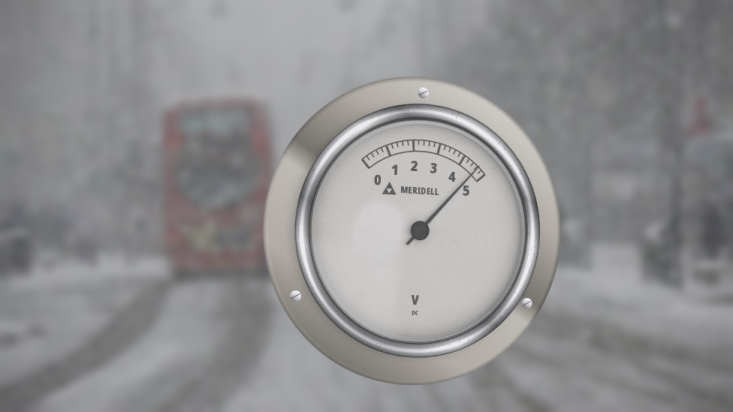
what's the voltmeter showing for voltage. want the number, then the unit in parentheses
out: 4.6 (V)
